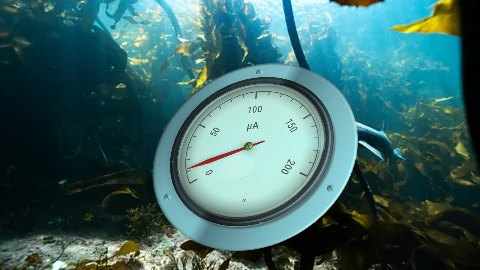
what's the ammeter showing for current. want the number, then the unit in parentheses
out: 10 (µA)
